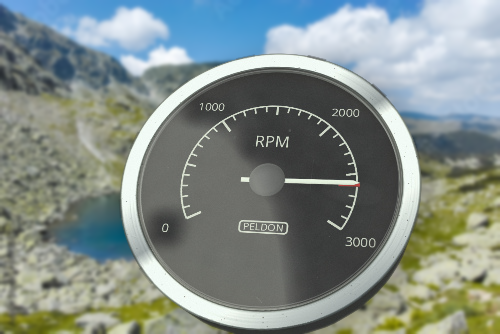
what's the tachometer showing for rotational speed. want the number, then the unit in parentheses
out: 2600 (rpm)
